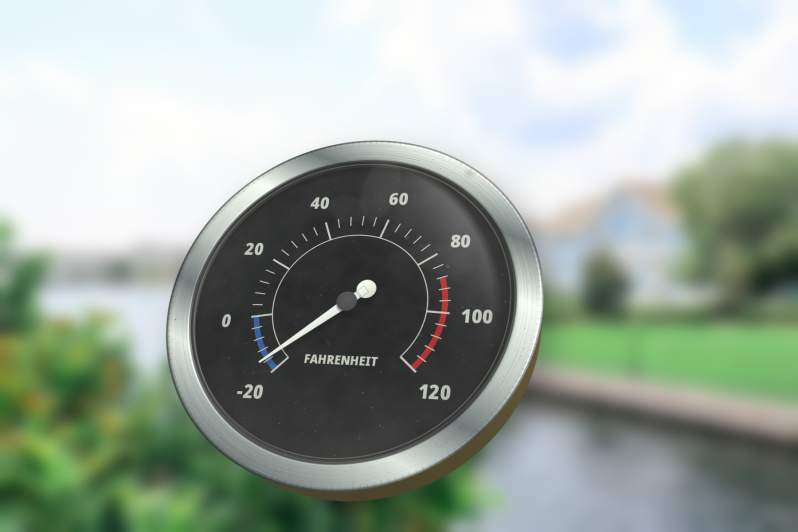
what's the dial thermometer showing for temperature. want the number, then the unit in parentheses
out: -16 (°F)
